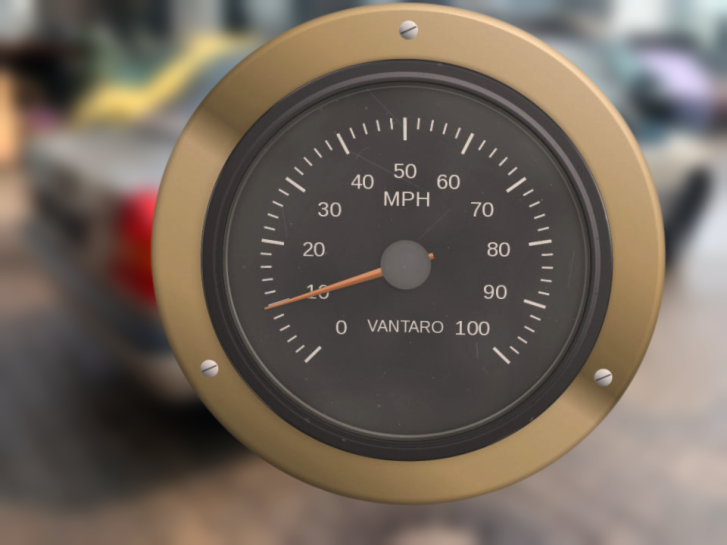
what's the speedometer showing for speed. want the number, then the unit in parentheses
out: 10 (mph)
